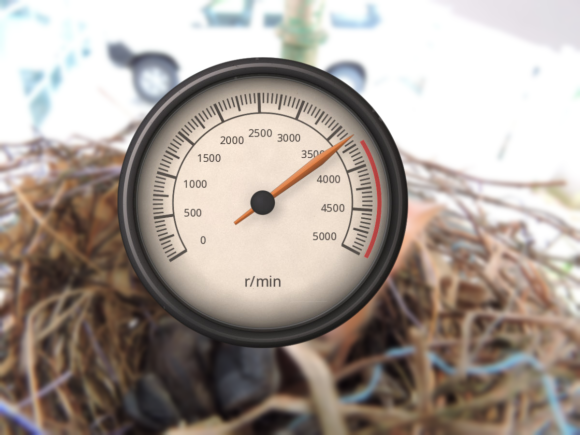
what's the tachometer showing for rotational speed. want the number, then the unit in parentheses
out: 3650 (rpm)
